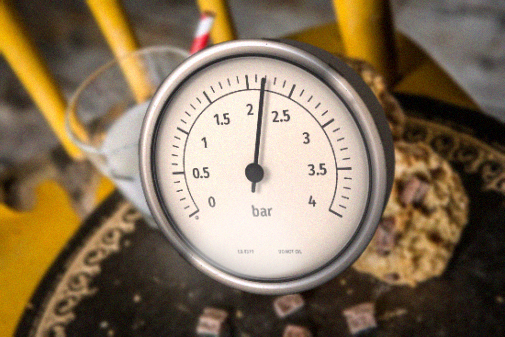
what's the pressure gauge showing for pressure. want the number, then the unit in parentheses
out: 2.2 (bar)
